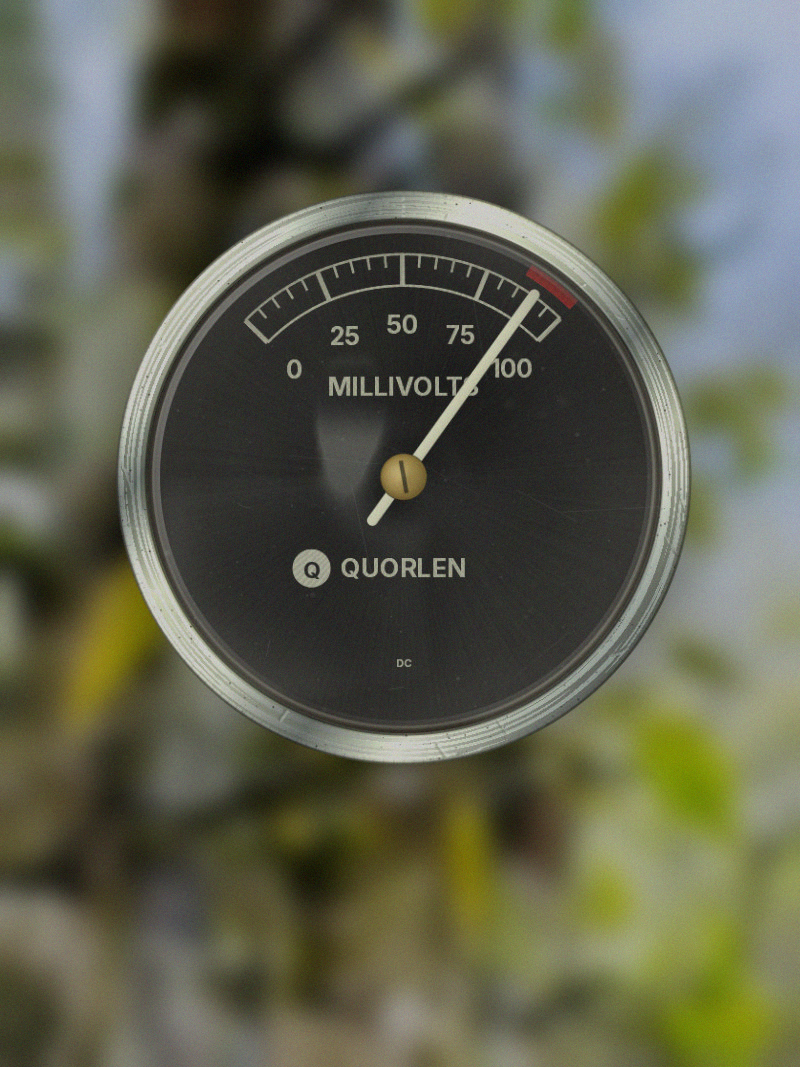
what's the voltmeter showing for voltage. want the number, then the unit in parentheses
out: 90 (mV)
